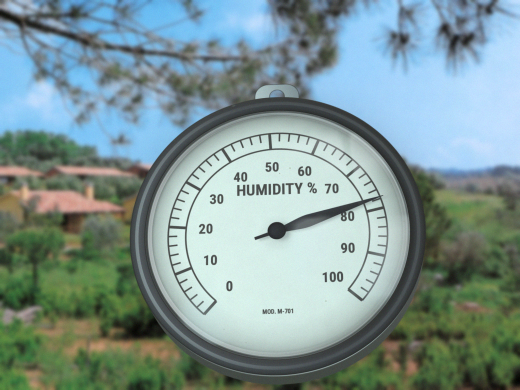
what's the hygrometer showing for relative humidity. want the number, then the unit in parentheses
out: 78 (%)
